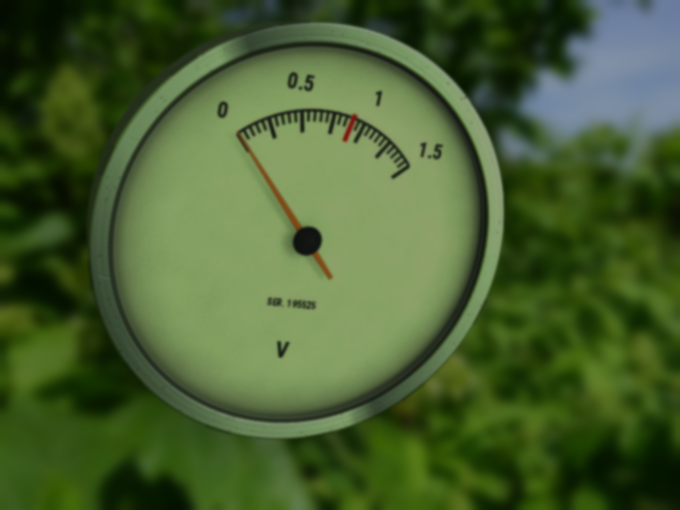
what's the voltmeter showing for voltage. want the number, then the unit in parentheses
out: 0 (V)
